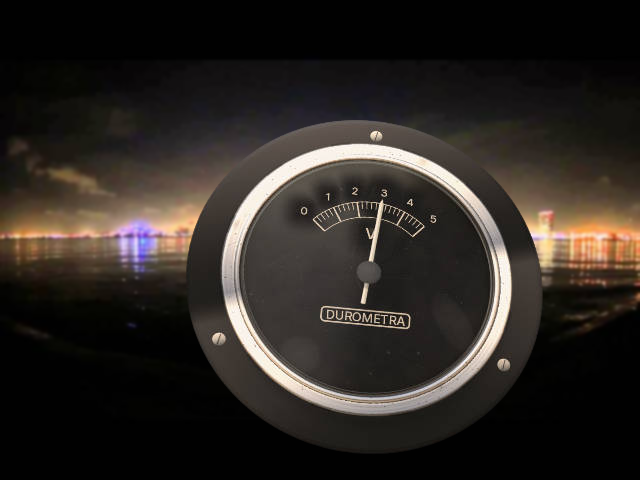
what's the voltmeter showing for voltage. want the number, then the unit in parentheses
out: 3 (V)
